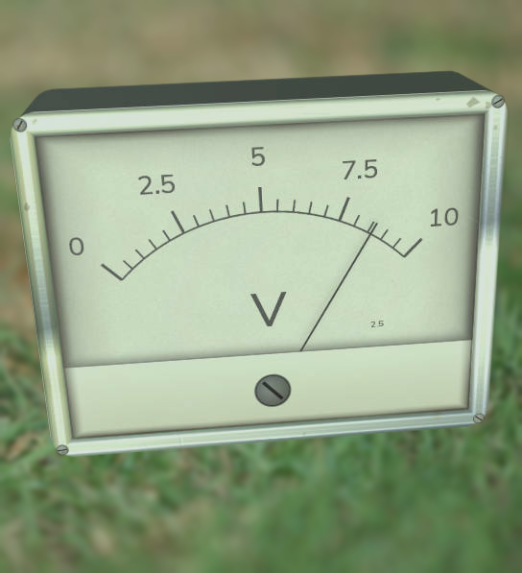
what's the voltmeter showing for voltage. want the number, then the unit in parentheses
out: 8.5 (V)
